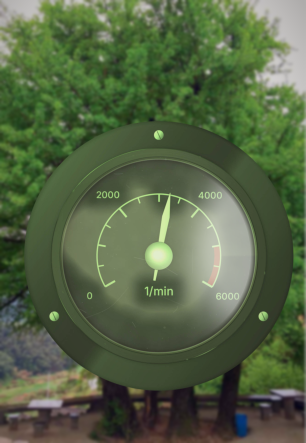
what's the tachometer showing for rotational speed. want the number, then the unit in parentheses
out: 3250 (rpm)
